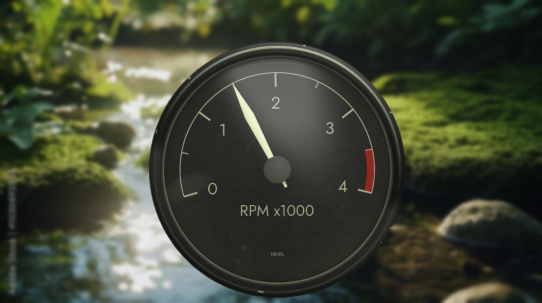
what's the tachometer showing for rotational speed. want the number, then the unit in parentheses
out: 1500 (rpm)
